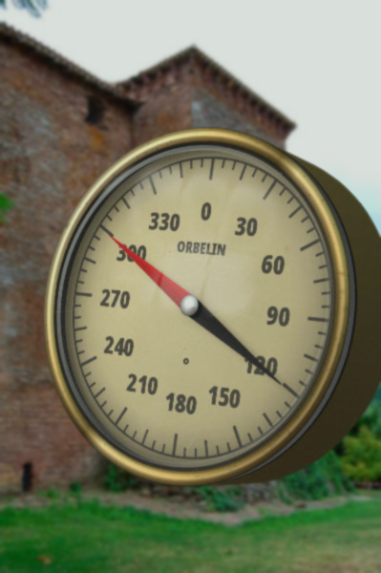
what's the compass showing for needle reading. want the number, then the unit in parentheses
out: 300 (°)
